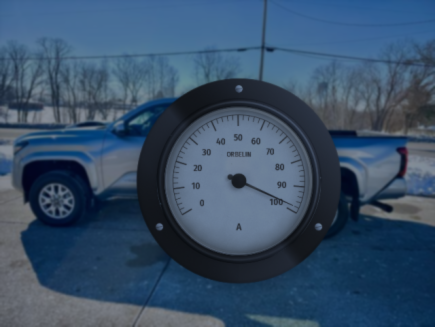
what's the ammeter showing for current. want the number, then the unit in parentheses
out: 98 (A)
